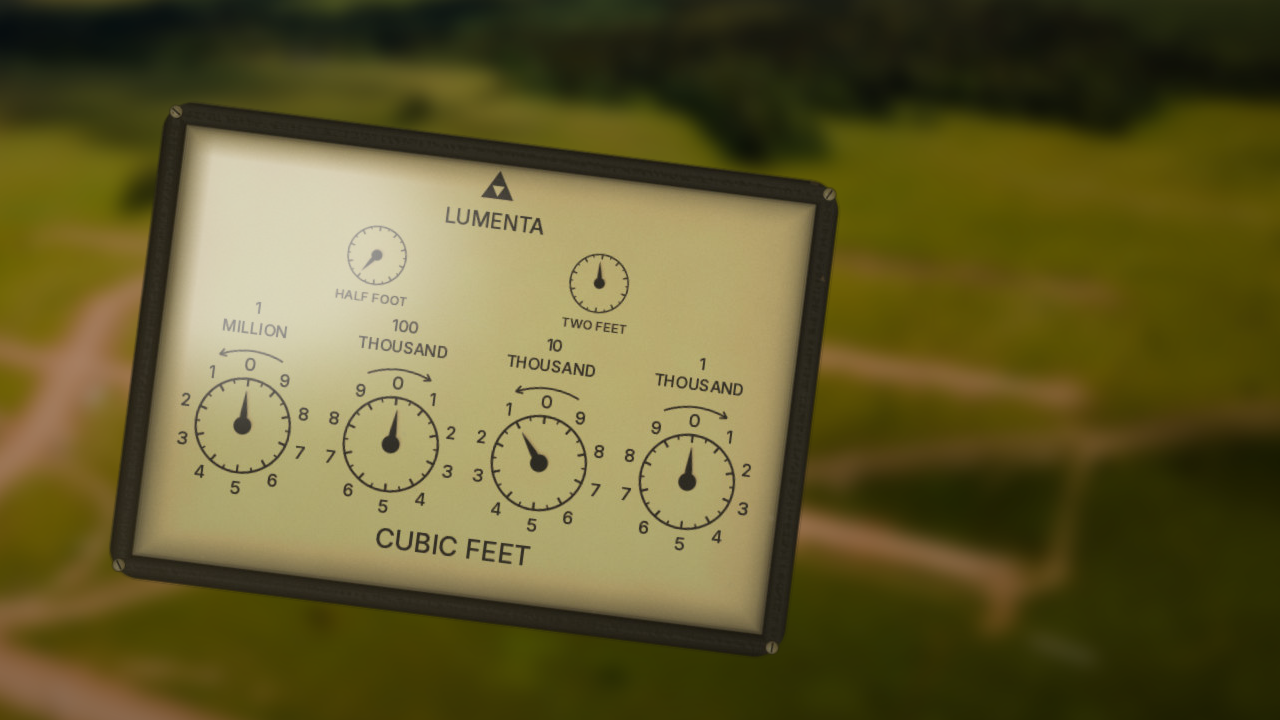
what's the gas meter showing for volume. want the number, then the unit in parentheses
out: 1000 (ft³)
